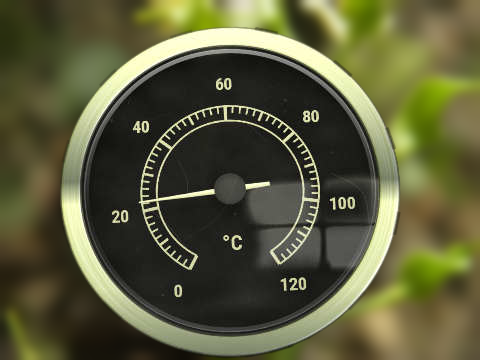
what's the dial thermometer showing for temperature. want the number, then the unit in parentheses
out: 22 (°C)
